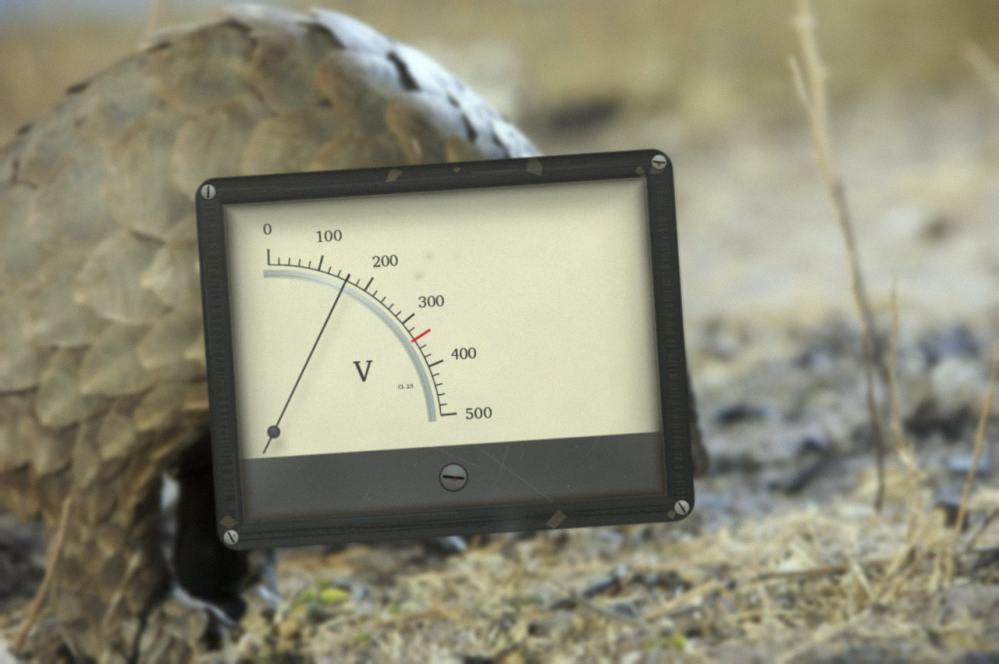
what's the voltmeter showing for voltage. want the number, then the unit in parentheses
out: 160 (V)
